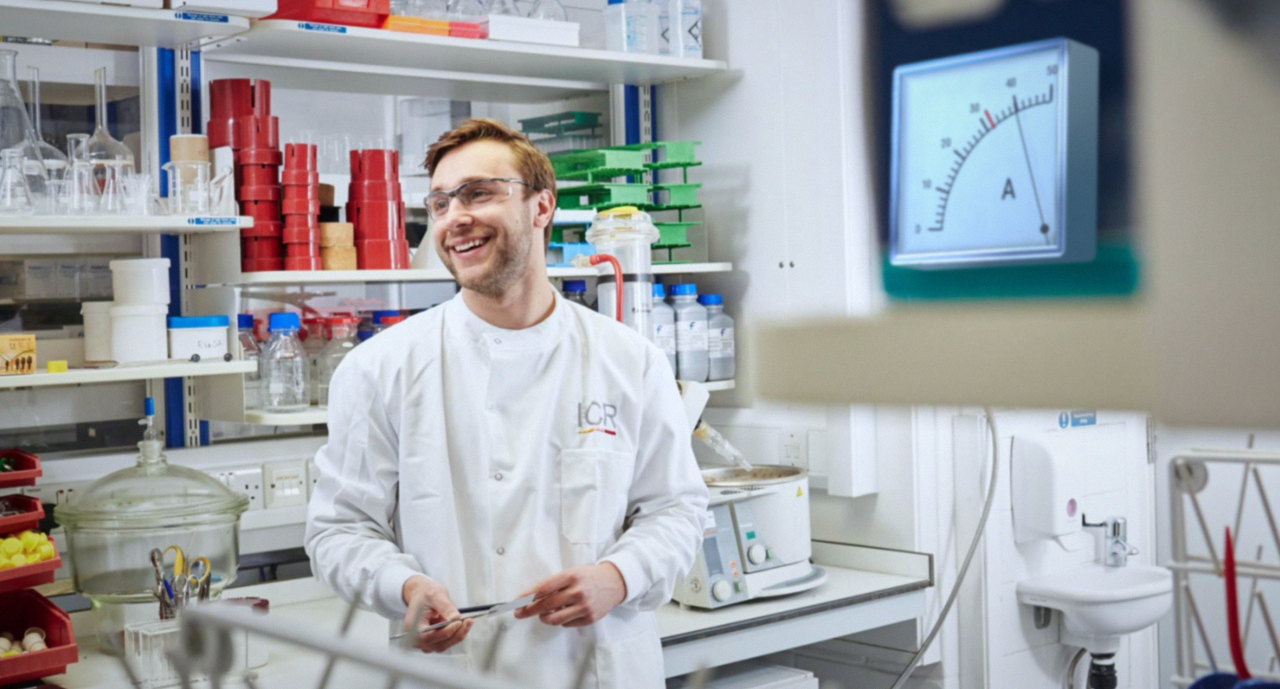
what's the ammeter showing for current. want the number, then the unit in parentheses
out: 40 (A)
